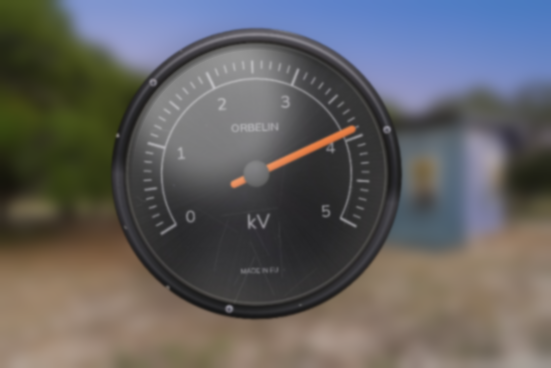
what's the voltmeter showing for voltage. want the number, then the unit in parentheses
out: 3.9 (kV)
